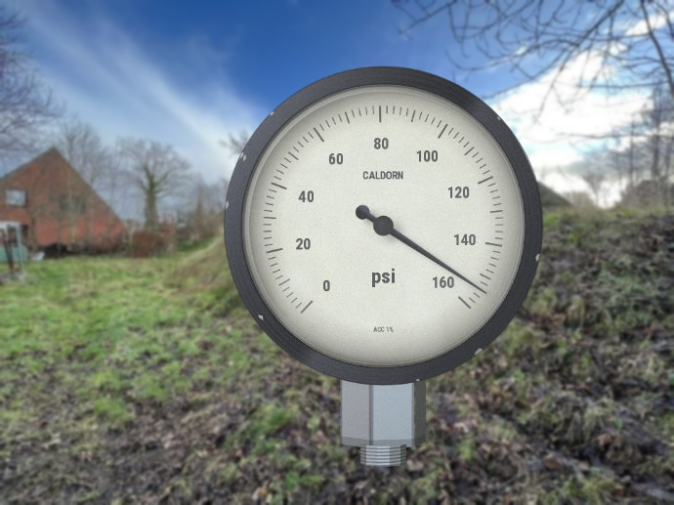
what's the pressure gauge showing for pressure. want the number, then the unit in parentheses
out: 154 (psi)
